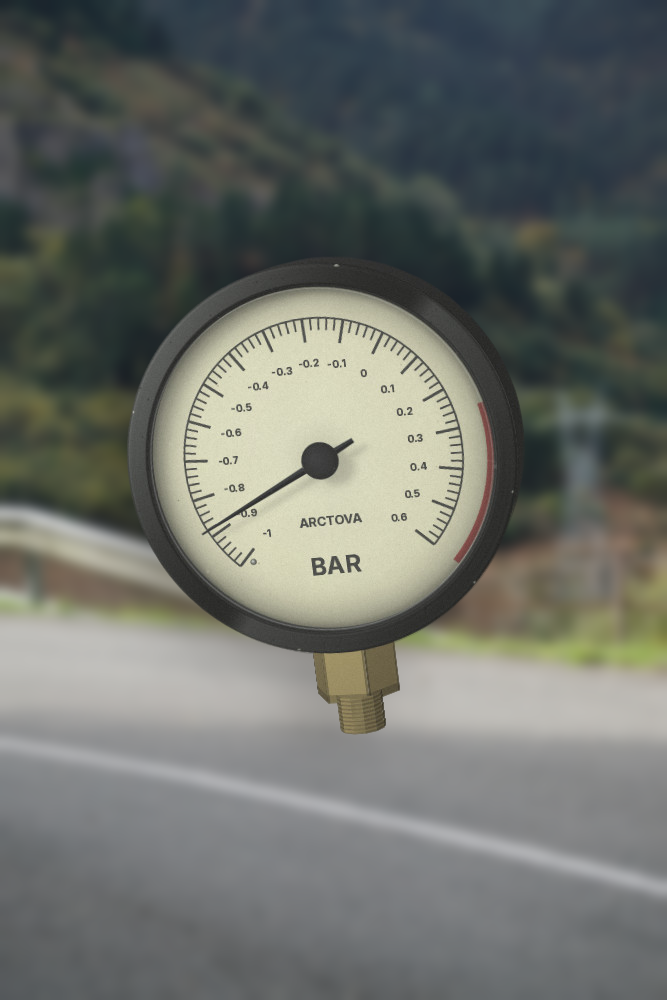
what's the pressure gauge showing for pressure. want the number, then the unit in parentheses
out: -0.88 (bar)
